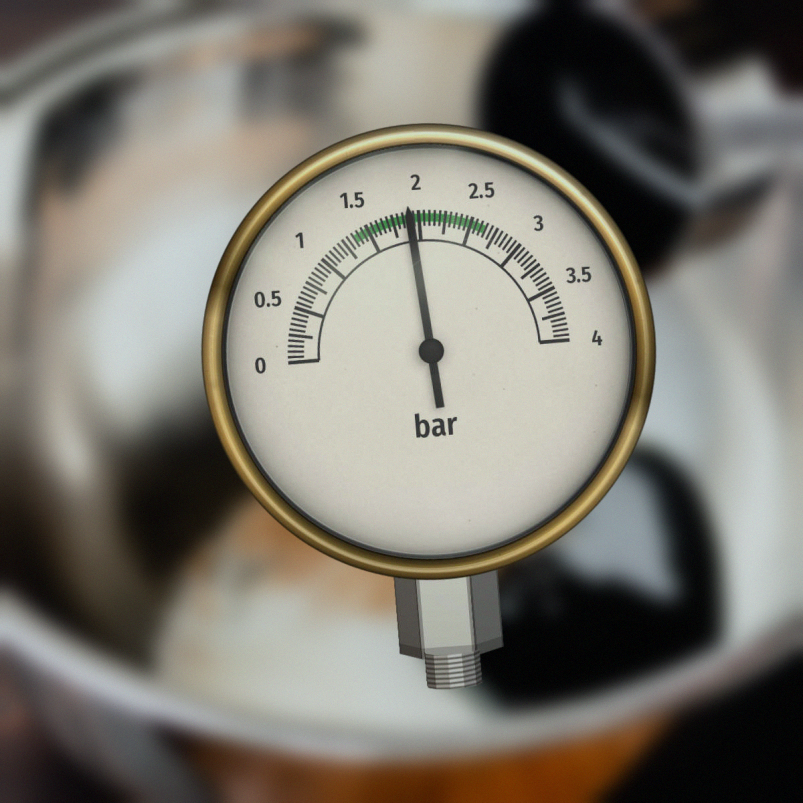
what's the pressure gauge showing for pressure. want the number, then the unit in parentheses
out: 1.9 (bar)
